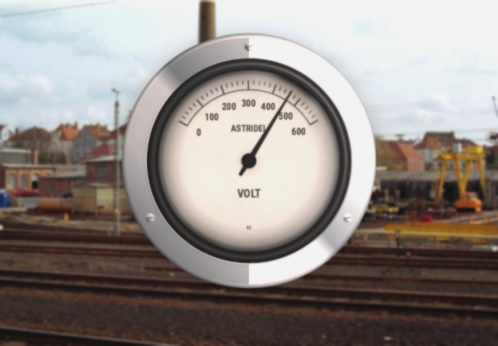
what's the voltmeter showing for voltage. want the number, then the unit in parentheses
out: 460 (V)
